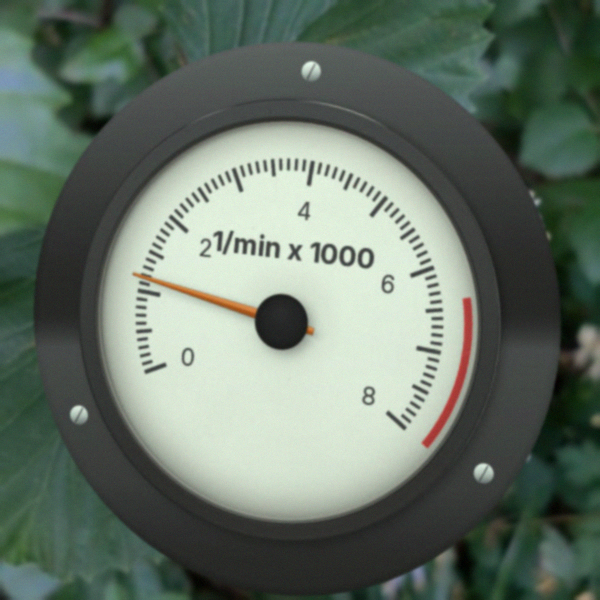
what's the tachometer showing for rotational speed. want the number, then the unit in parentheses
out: 1200 (rpm)
